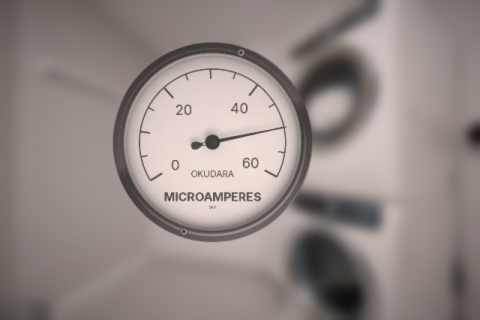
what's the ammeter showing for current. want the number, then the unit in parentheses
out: 50 (µA)
